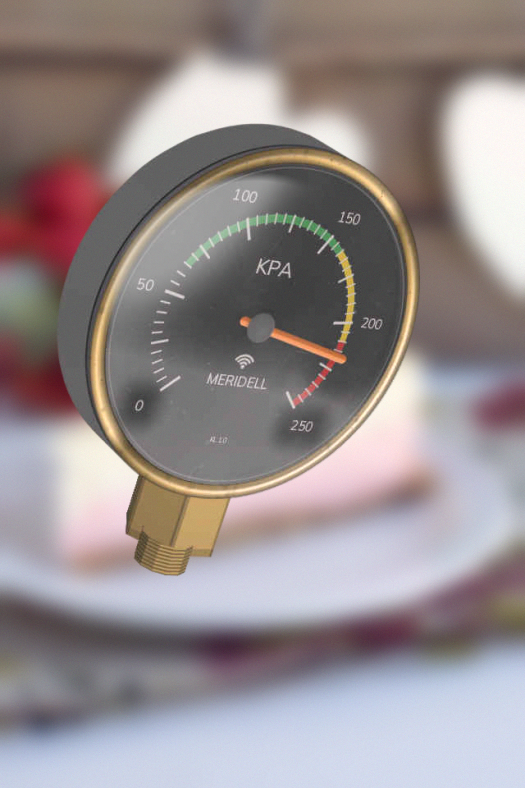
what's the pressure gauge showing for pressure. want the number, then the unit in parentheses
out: 217.5 (kPa)
